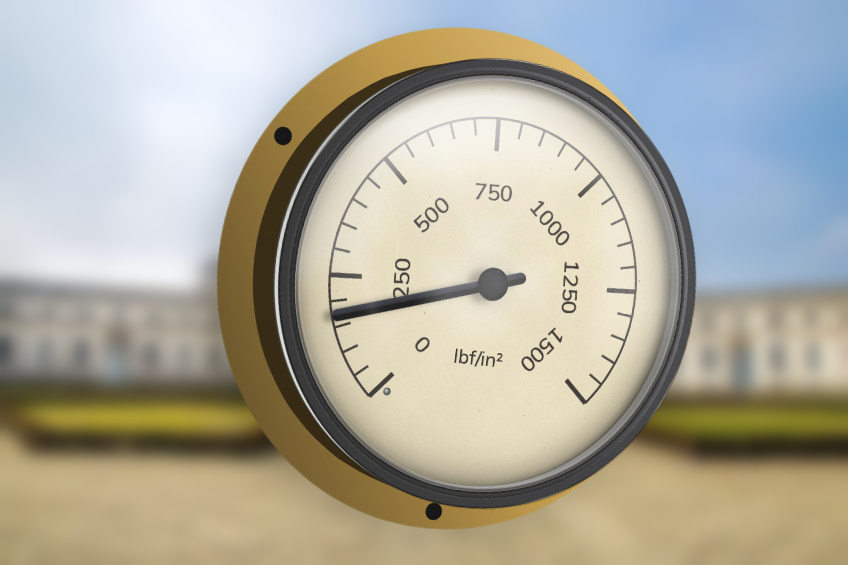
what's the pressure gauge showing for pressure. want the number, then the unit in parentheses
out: 175 (psi)
